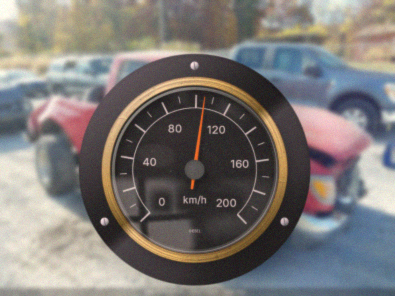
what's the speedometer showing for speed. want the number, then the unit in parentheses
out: 105 (km/h)
